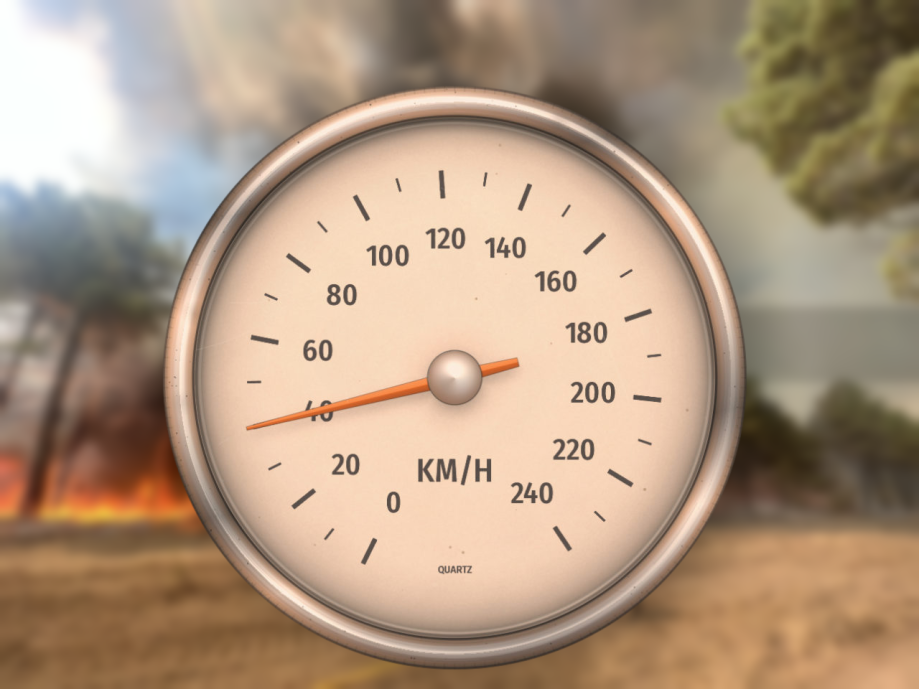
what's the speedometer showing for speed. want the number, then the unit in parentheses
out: 40 (km/h)
